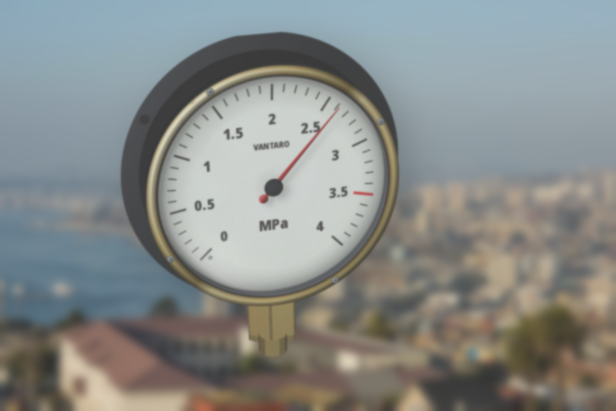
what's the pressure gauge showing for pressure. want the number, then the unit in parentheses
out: 2.6 (MPa)
